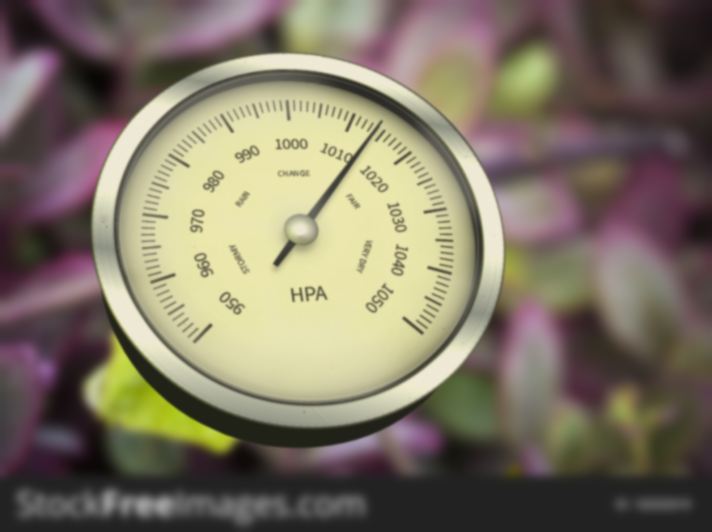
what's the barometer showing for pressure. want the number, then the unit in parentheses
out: 1014 (hPa)
